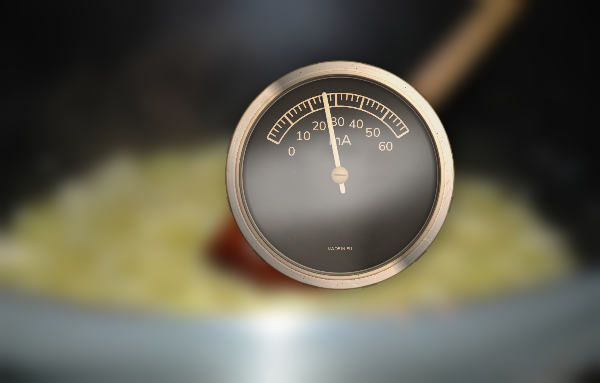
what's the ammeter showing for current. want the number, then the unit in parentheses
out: 26 (mA)
